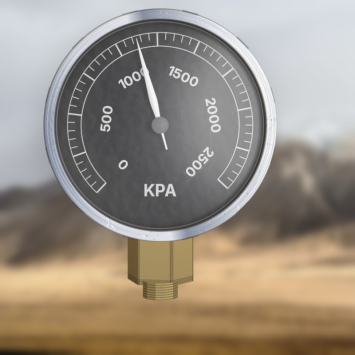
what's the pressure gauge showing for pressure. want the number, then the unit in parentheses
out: 1125 (kPa)
